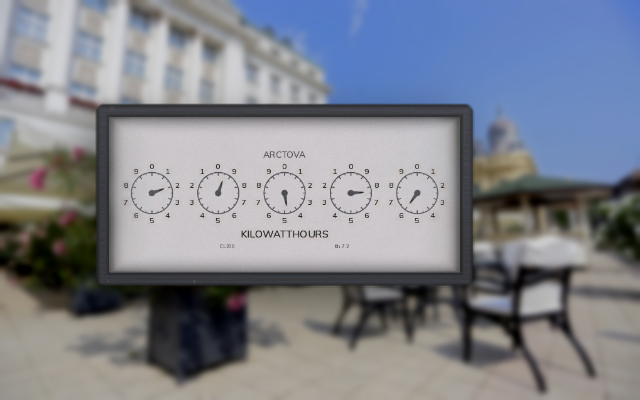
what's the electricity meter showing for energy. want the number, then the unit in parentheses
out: 19476 (kWh)
